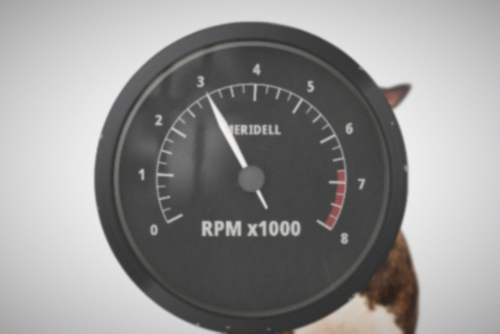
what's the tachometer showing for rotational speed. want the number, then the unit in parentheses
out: 3000 (rpm)
